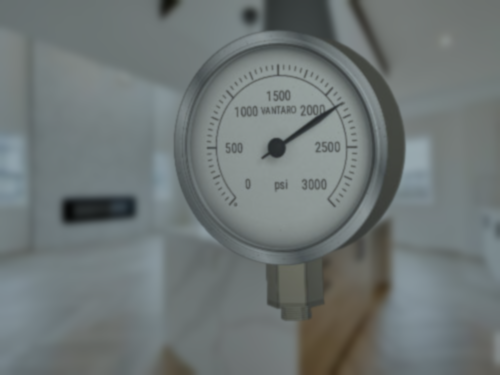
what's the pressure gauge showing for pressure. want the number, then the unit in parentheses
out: 2150 (psi)
